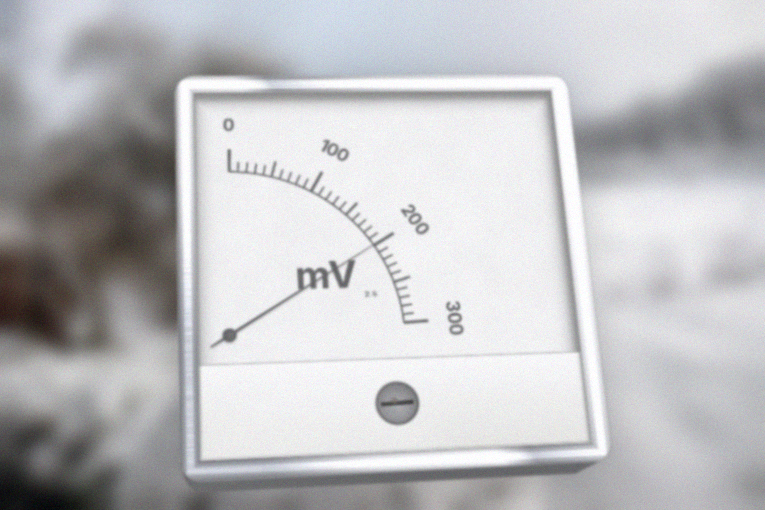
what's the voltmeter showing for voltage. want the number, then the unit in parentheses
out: 200 (mV)
